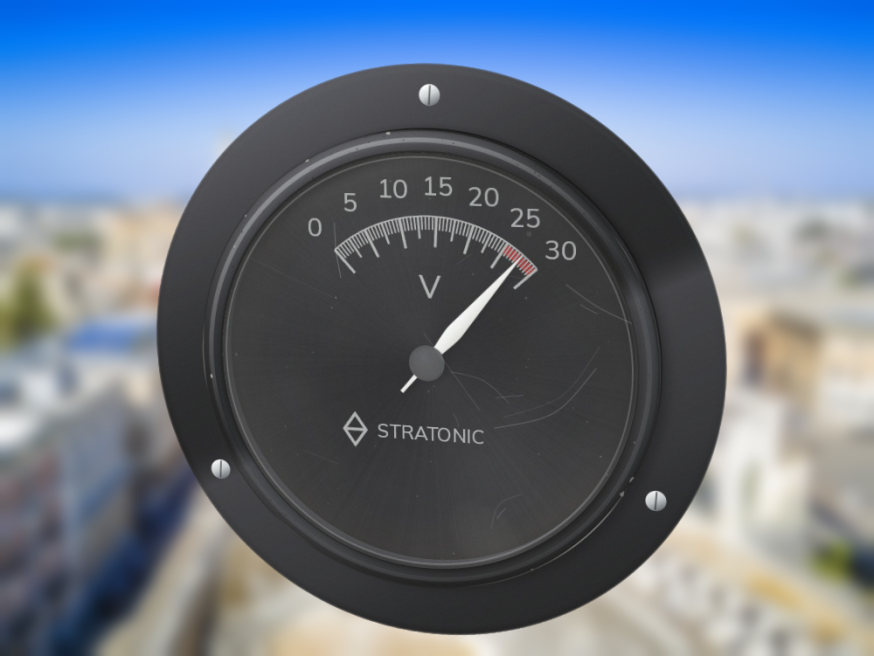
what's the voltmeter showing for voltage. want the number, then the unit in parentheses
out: 27.5 (V)
